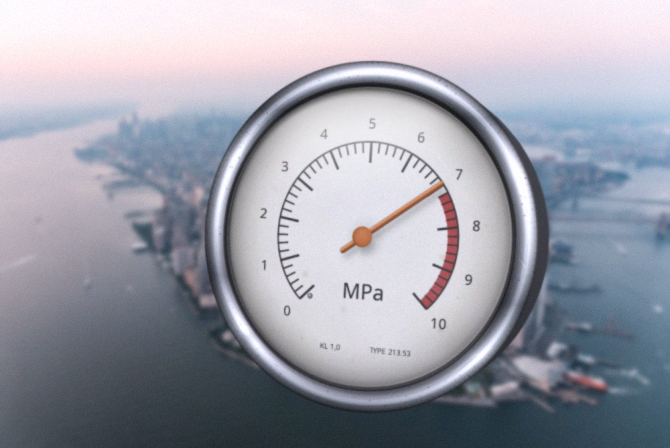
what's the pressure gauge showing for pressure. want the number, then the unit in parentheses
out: 7 (MPa)
